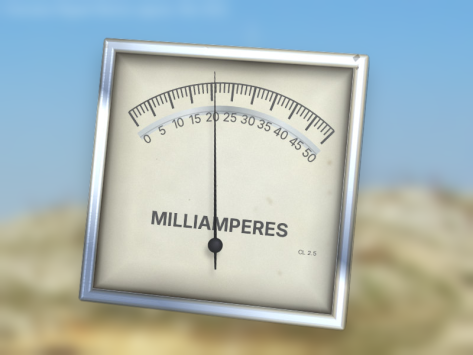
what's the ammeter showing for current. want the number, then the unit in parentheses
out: 21 (mA)
